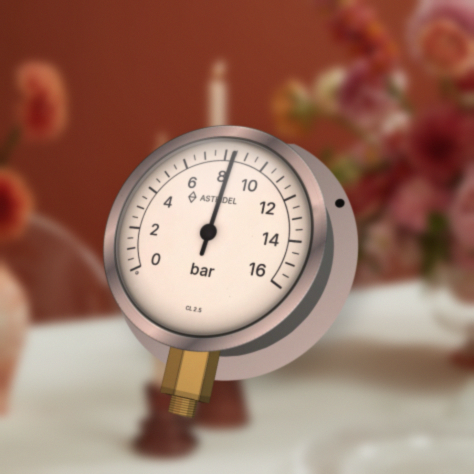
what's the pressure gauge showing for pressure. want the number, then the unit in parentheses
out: 8.5 (bar)
